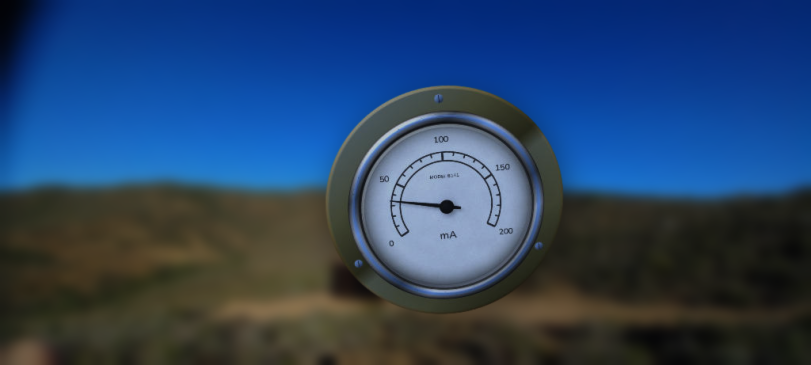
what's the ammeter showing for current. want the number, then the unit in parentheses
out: 35 (mA)
